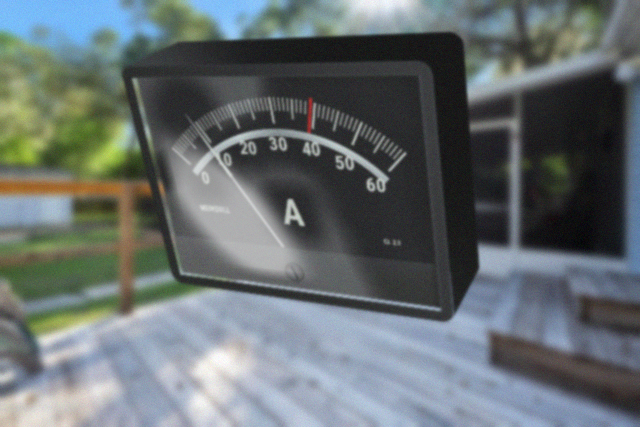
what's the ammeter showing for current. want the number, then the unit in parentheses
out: 10 (A)
